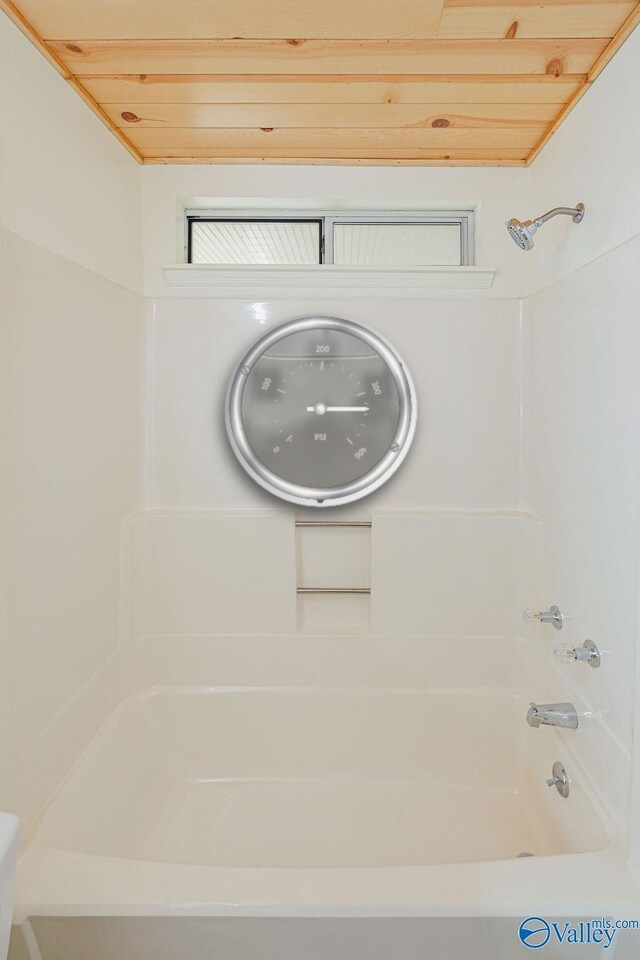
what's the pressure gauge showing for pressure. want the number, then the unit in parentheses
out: 330 (psi)
